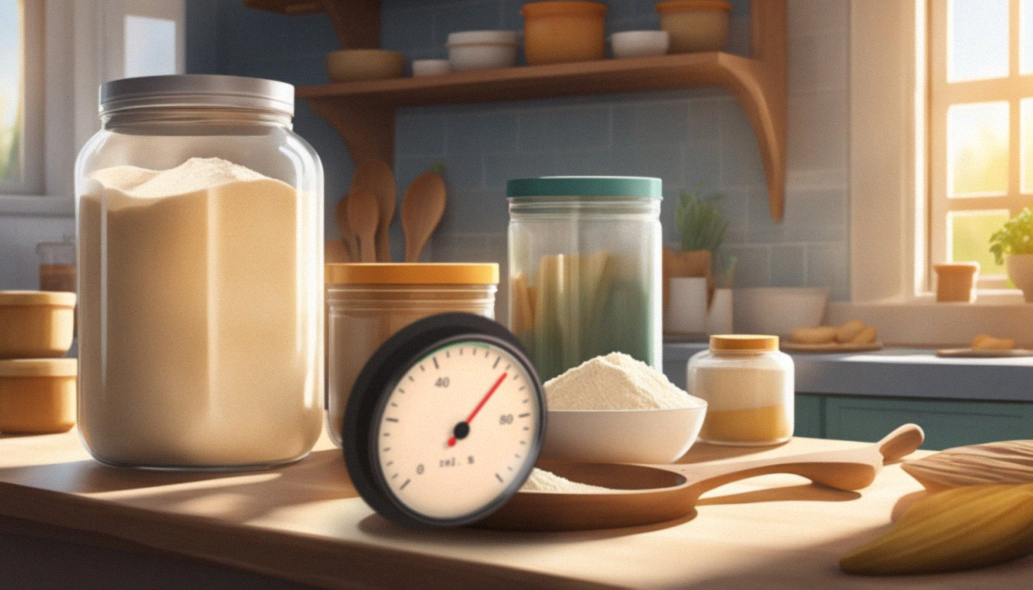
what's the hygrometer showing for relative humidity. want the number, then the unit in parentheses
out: 64 (%)
